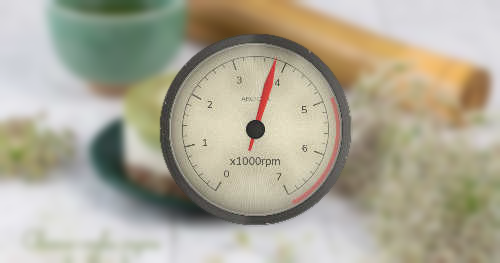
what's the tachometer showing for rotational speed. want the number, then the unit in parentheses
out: 3800 (rpm)
